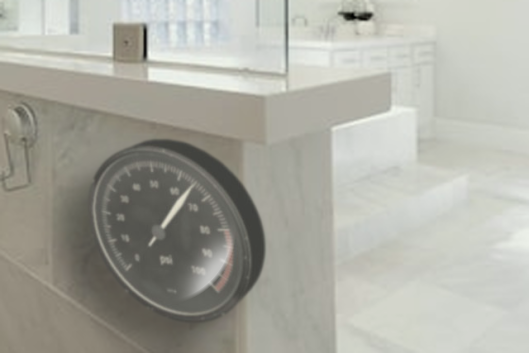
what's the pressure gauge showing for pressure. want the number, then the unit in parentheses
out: 65 (psi)
